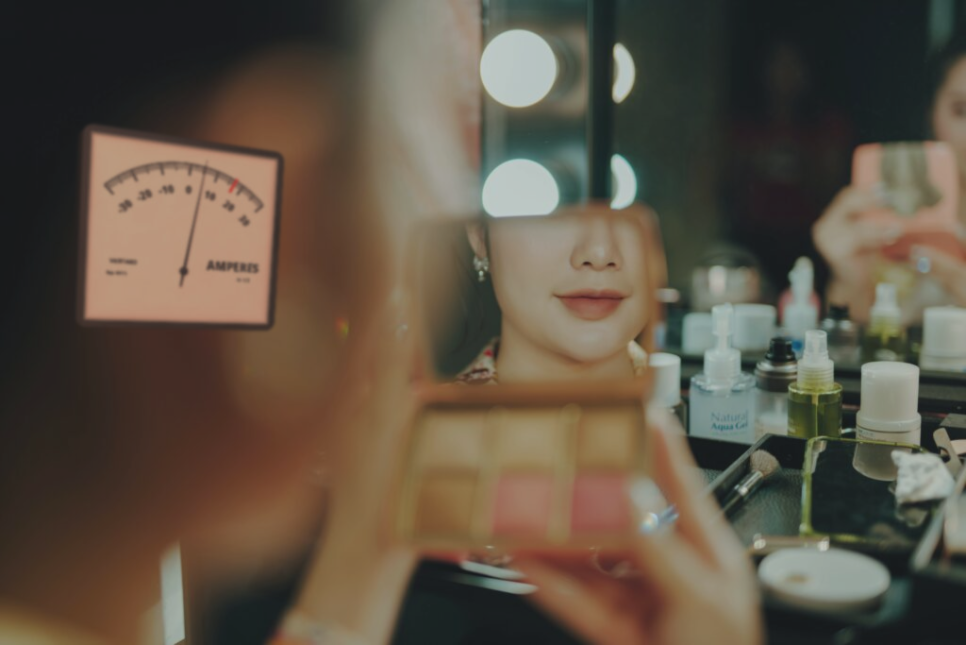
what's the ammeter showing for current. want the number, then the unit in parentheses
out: 5 (A)
